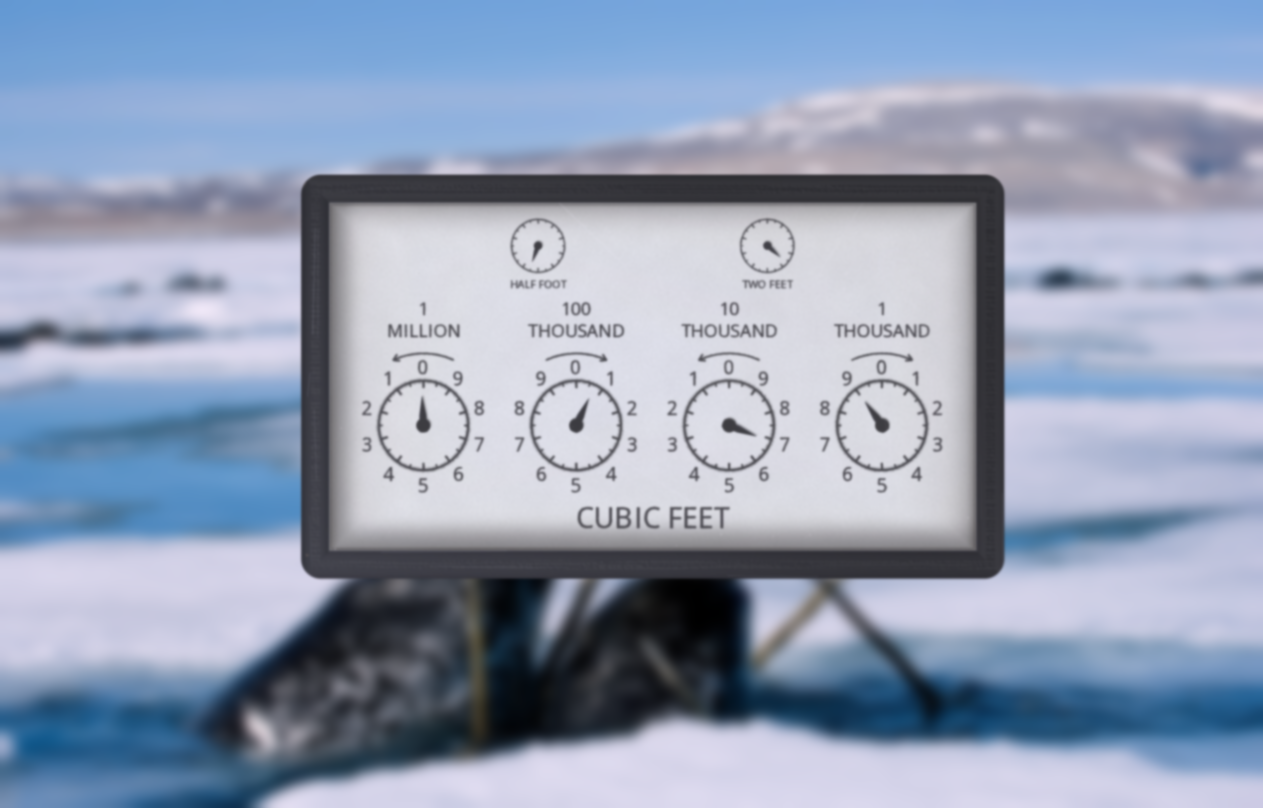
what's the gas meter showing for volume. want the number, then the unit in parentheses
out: 6900 (ft³)
